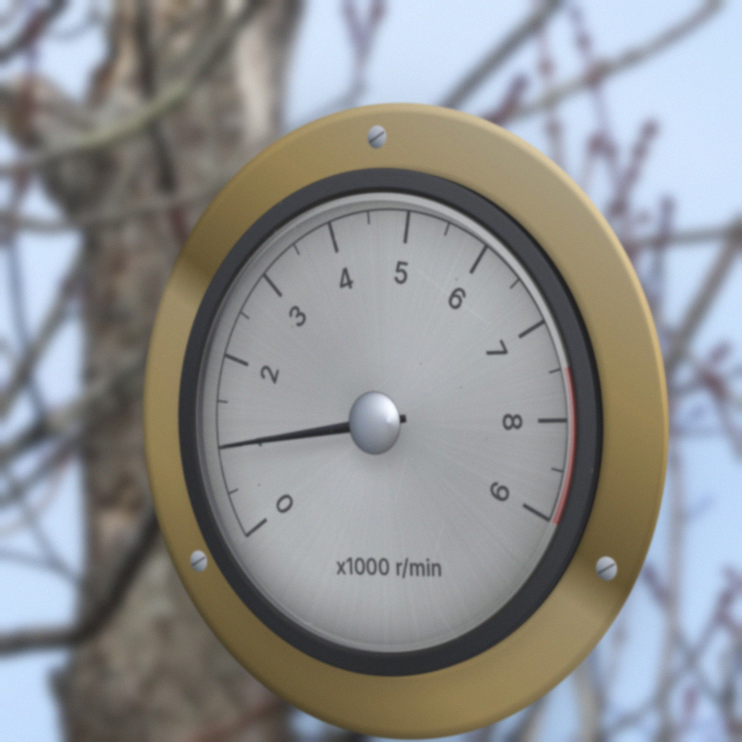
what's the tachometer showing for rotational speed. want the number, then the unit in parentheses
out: 1000 (rpm)
